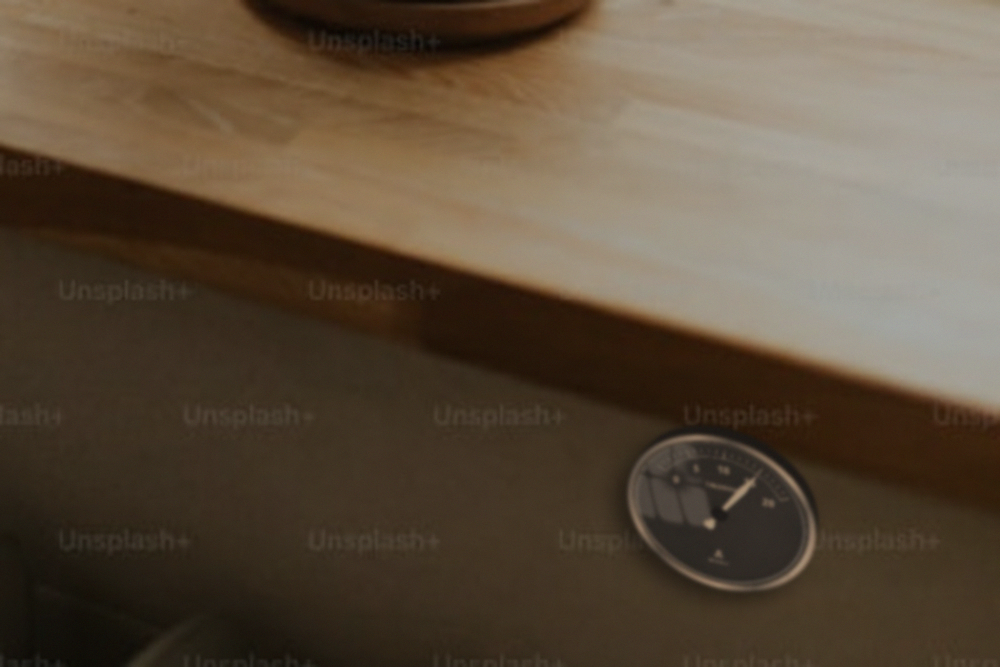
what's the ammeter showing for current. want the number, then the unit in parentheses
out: 15 (A)
